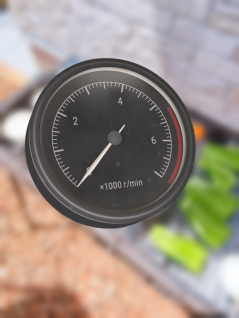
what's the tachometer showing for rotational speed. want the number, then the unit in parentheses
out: 0 (rpm)
